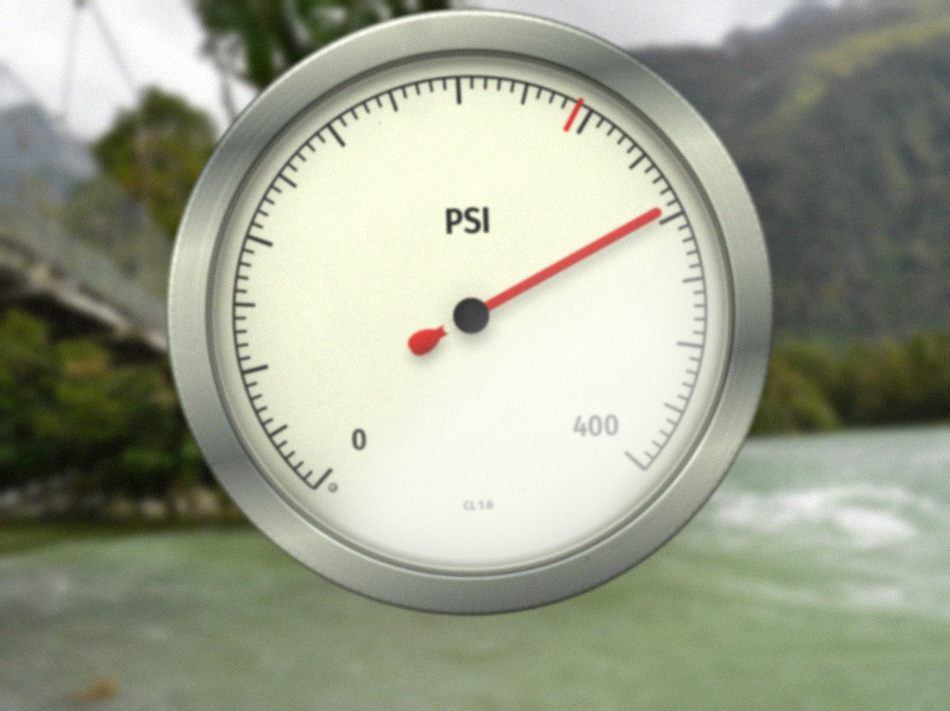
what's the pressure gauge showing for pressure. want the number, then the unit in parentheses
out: 295 (psi)
